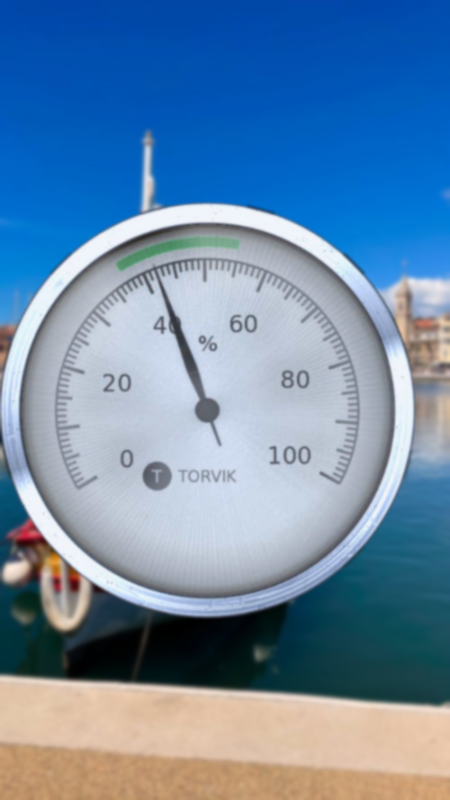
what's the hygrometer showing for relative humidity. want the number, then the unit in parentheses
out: 42 (%)
